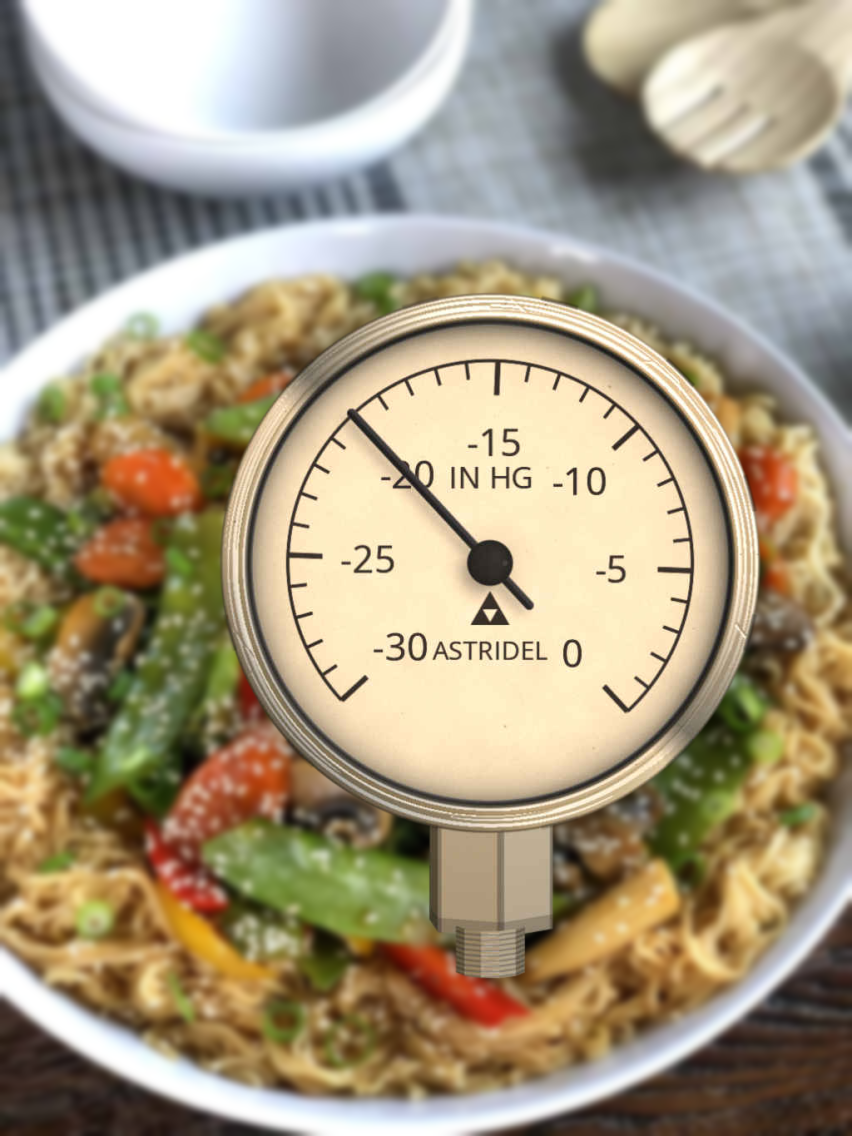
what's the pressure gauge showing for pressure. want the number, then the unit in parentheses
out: -20 (inHg)
